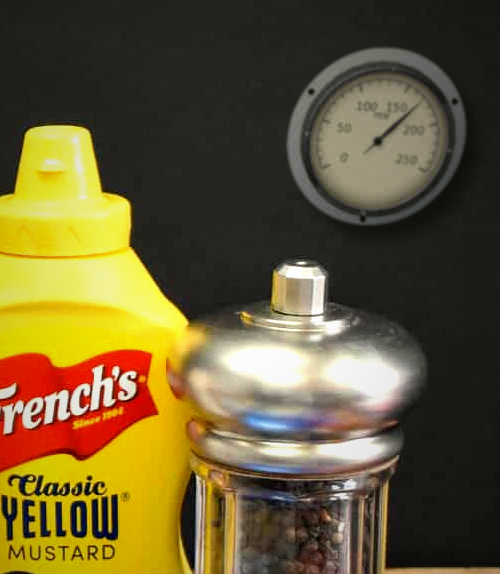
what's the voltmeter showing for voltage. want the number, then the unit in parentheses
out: 170 (mV)
